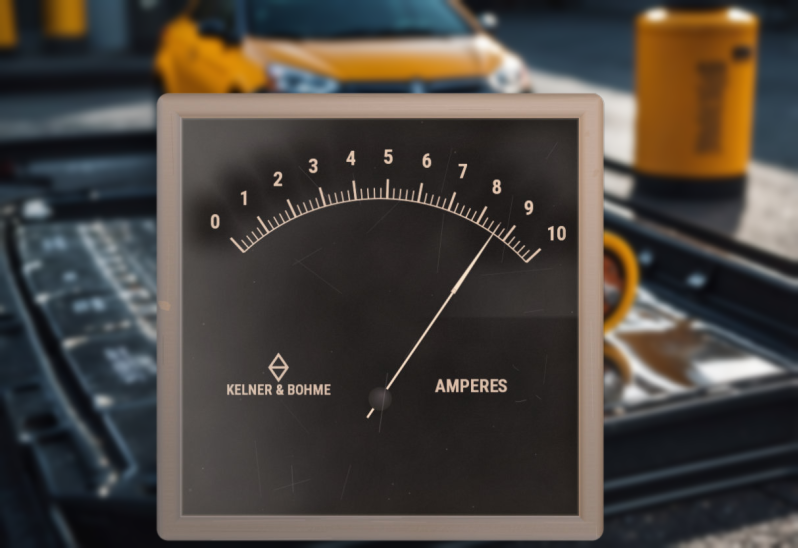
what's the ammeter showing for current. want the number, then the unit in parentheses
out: 8.6 (A)
